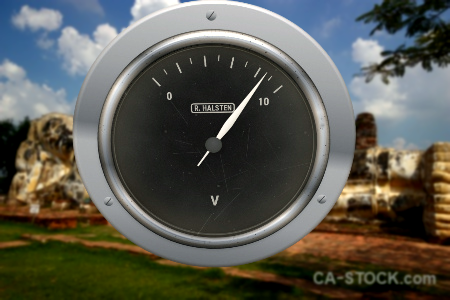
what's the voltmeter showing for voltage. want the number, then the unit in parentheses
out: 8.5 (V)
